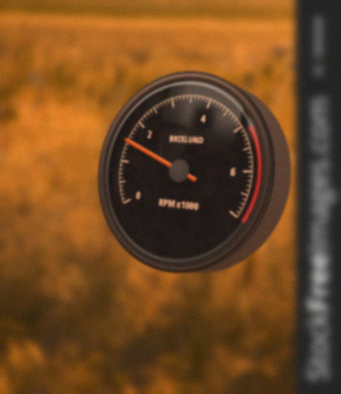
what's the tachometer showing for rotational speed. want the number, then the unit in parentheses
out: 1500 (rpm)
